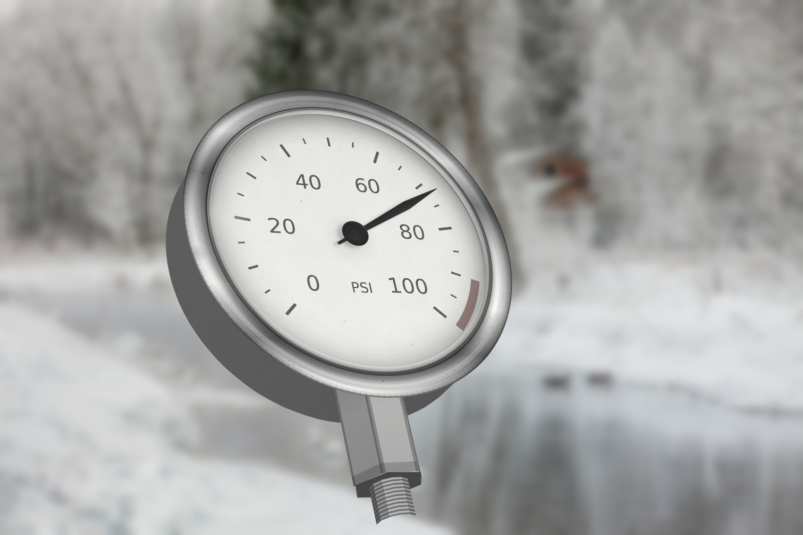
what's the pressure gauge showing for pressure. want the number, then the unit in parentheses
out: 72.5 (psi)
